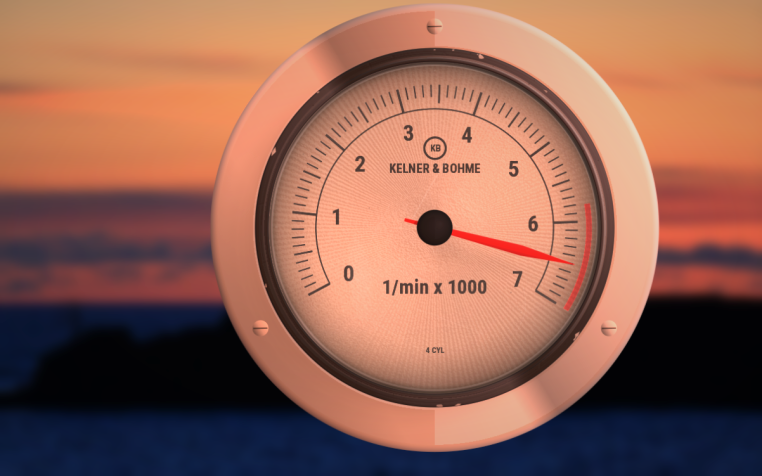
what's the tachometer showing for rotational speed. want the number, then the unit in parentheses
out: 6500 (rpm)
